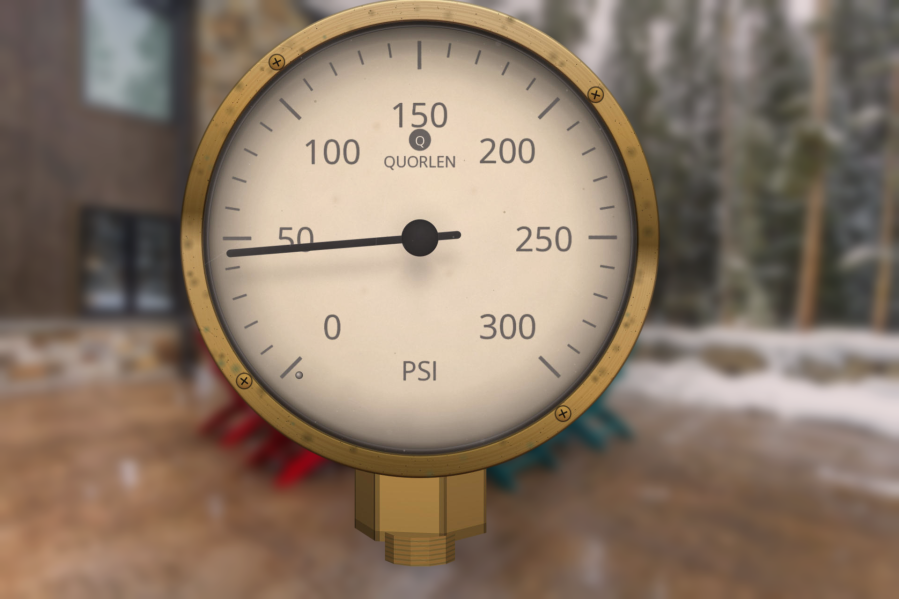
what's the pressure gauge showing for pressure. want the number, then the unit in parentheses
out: 45 (psi)
